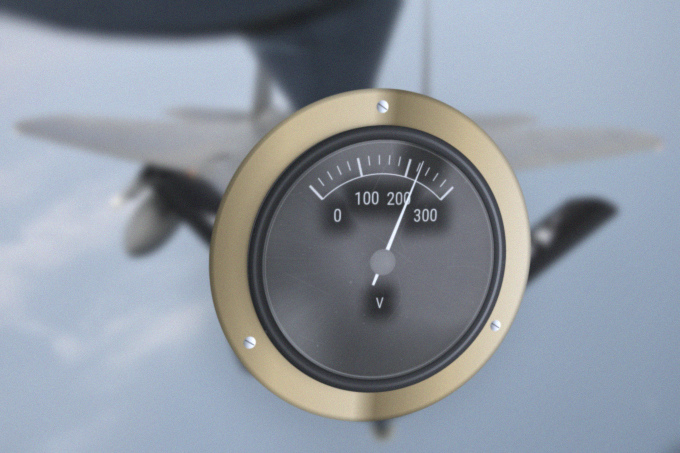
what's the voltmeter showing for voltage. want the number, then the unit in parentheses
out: 220 (V)
